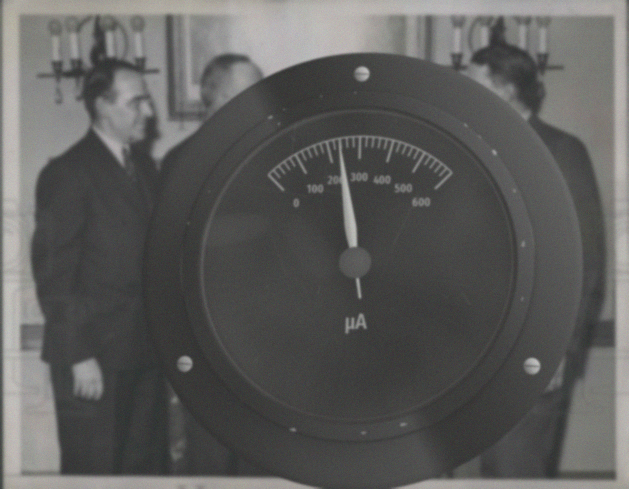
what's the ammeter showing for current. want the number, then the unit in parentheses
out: 240 (µA)
